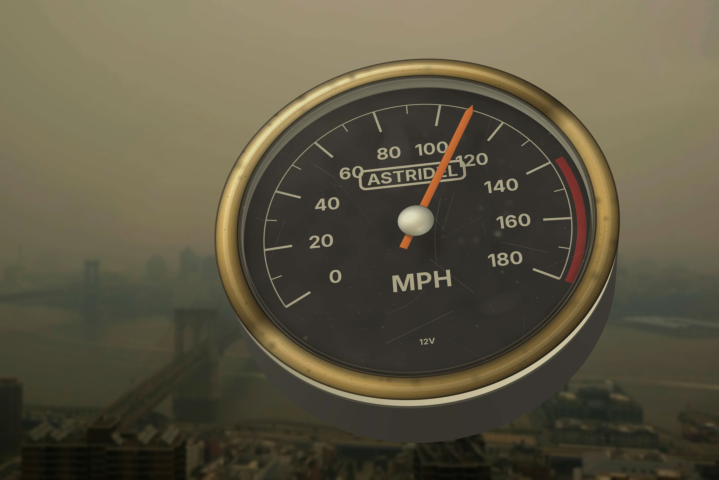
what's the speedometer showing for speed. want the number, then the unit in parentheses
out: 110 (mph)
